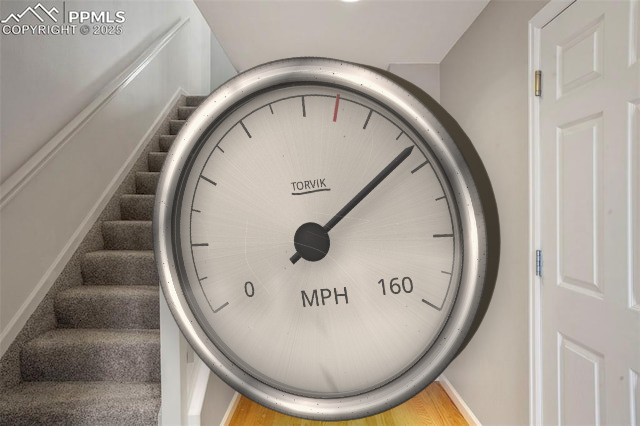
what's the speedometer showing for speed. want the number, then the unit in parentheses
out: 115 (mph)
